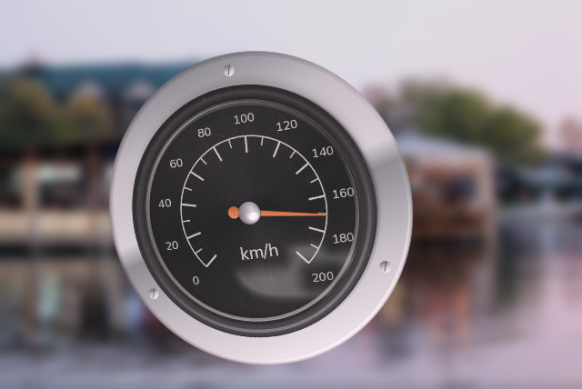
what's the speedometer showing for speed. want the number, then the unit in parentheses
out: 170 (km/h)
